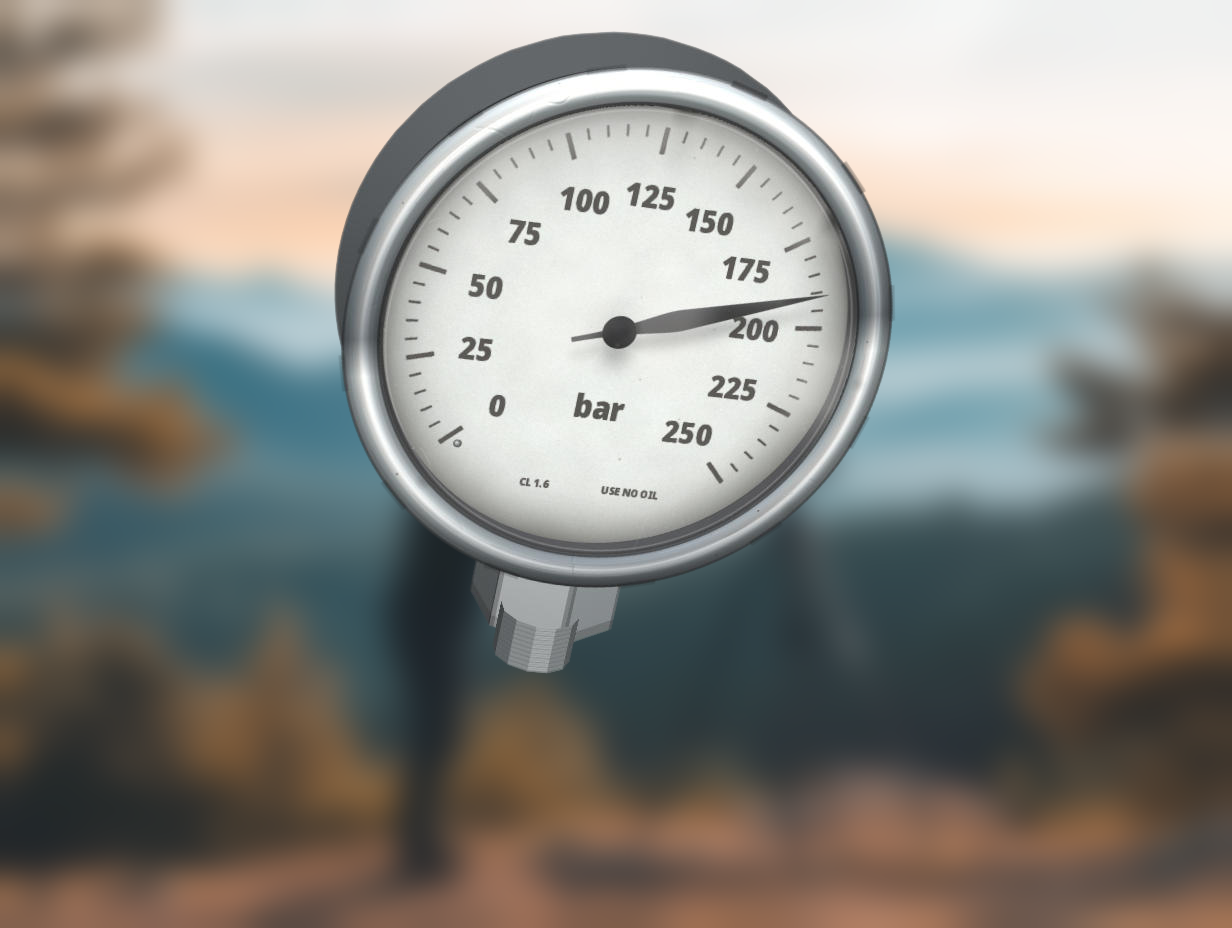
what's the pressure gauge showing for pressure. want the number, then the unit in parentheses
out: 190 (bar)
